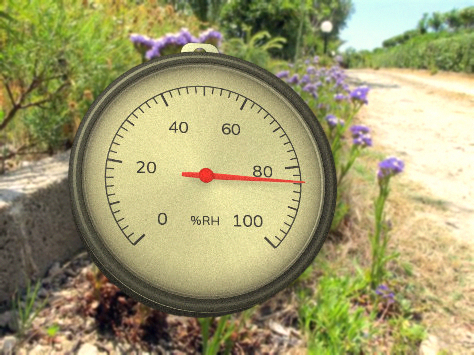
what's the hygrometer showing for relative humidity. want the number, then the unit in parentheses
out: 84 (%)
